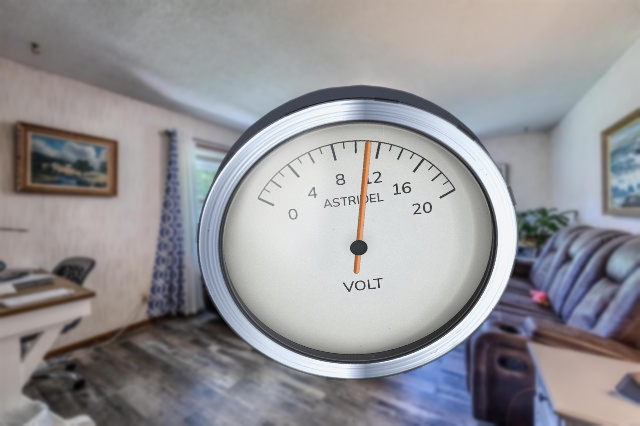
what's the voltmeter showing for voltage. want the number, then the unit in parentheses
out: 11 (V)
